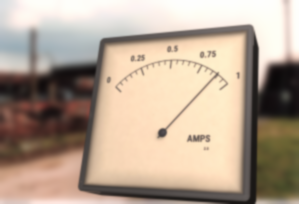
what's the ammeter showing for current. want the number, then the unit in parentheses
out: 0.9 (A)
